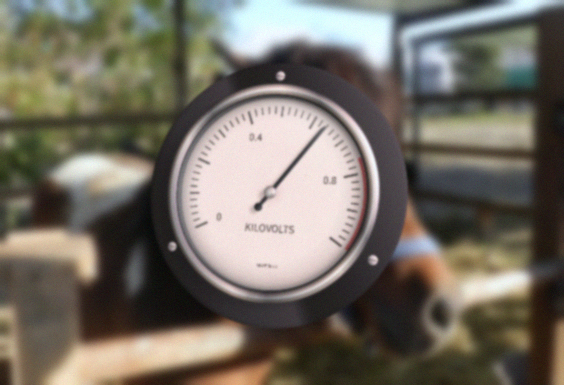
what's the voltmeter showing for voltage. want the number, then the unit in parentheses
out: 0.64 (kV)
